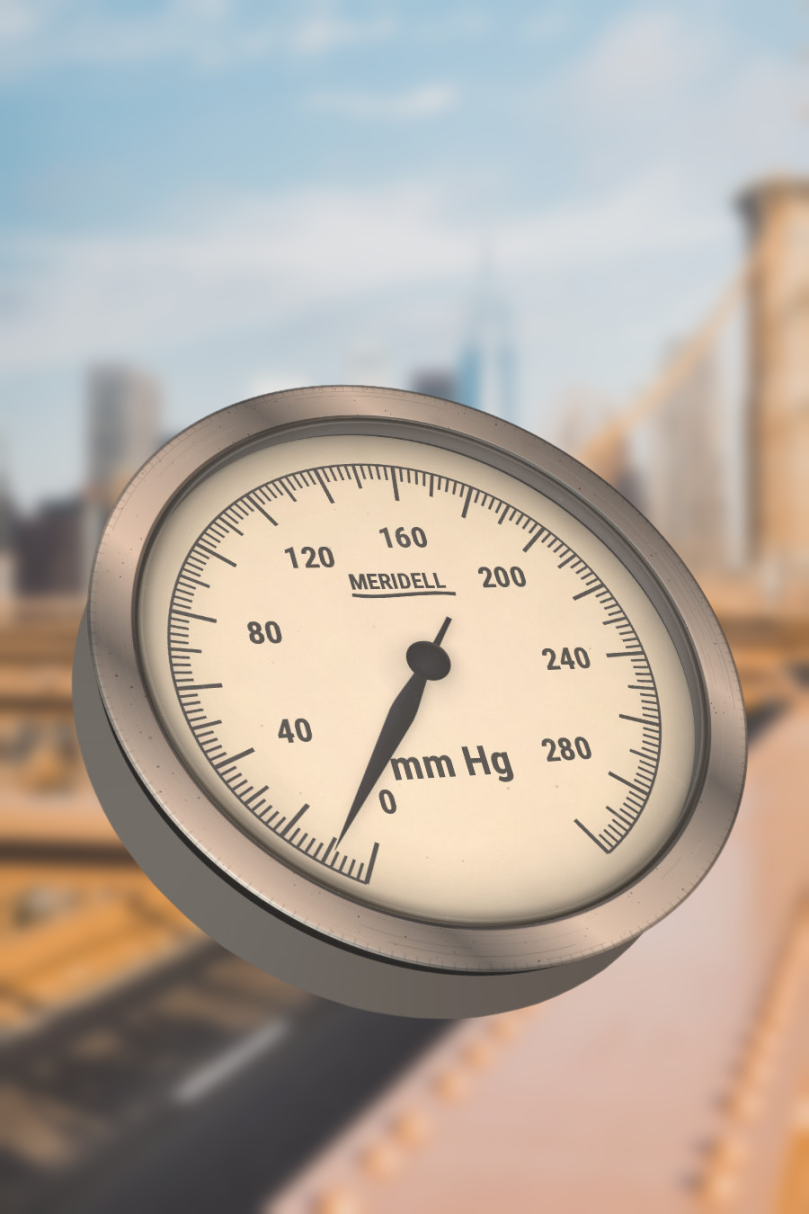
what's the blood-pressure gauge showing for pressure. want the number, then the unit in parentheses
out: 9 (mmHg)
